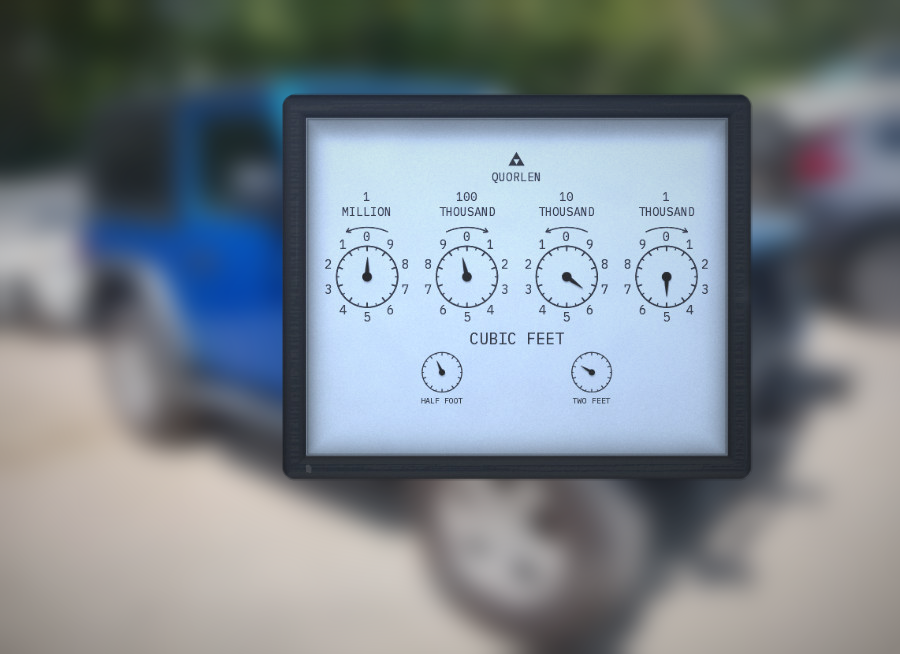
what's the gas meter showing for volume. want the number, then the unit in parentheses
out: 996500 (ft³)
